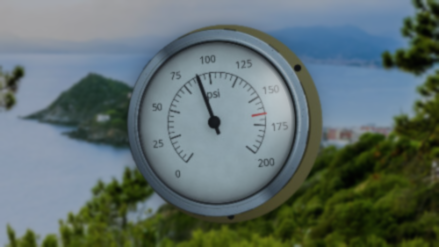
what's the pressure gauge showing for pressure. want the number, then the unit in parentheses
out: 90 (psi)
